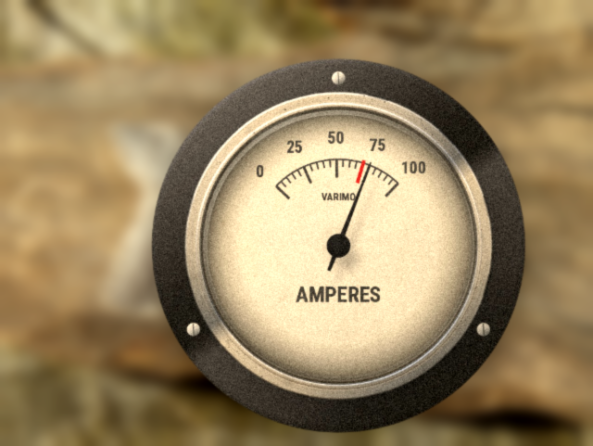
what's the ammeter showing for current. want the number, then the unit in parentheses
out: 75 (A)
